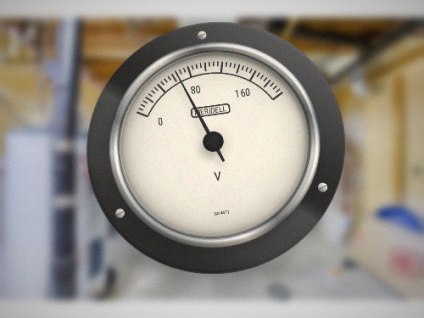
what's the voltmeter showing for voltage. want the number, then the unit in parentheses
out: 65 (V)
